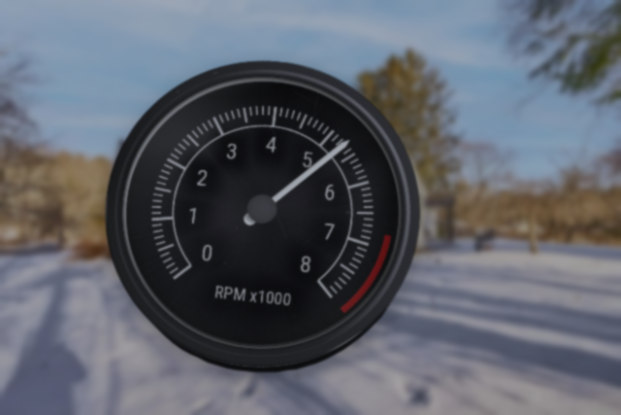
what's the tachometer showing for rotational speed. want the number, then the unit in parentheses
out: 5300 (rpm)
